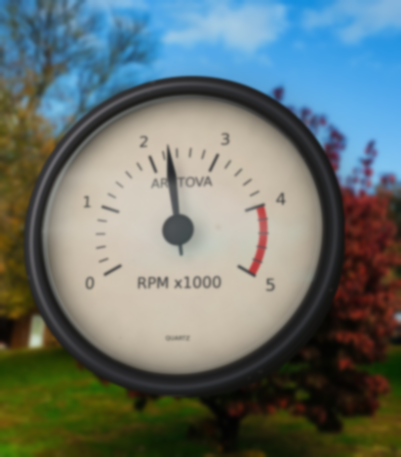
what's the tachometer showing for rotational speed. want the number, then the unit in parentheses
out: 2300 (rpm)
